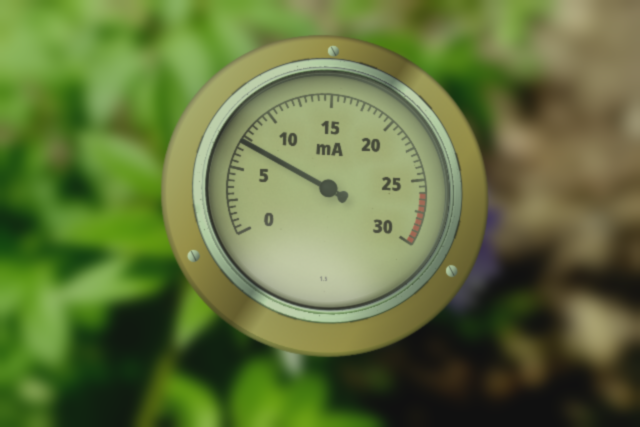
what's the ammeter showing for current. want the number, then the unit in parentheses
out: 7 (mA)
